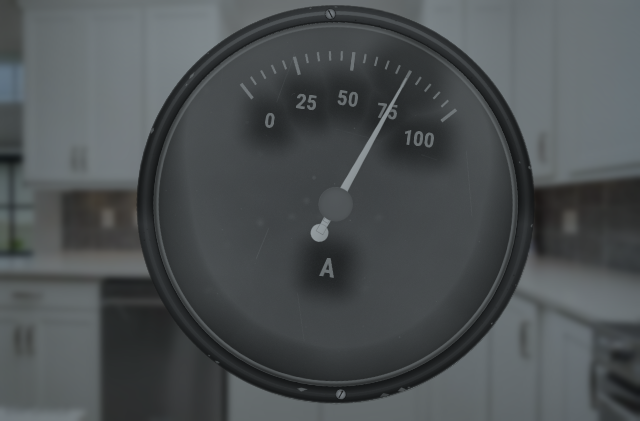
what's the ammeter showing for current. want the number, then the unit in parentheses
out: 75 (A)
